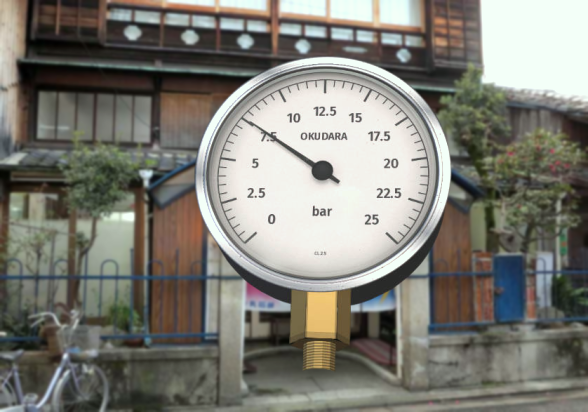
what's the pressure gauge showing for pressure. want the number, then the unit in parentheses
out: 7.5 (bar)
